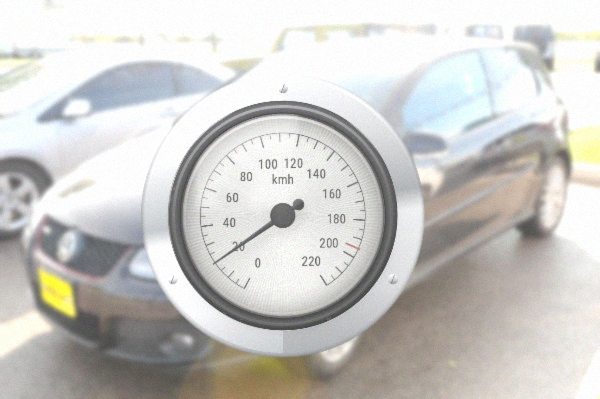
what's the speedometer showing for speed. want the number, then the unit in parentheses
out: 20 (km/h)
